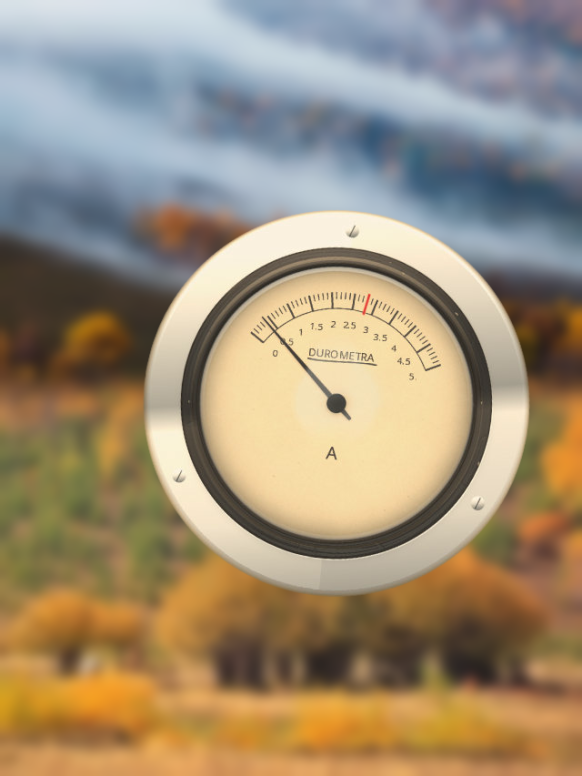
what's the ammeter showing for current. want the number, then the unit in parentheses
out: 0.4 (A)
